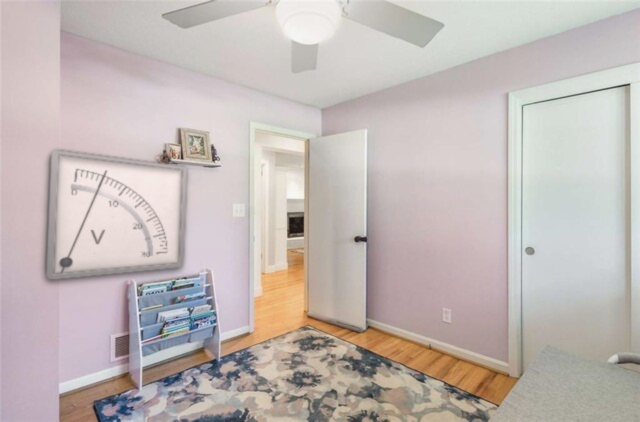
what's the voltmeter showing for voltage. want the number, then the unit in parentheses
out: 5 (V)
